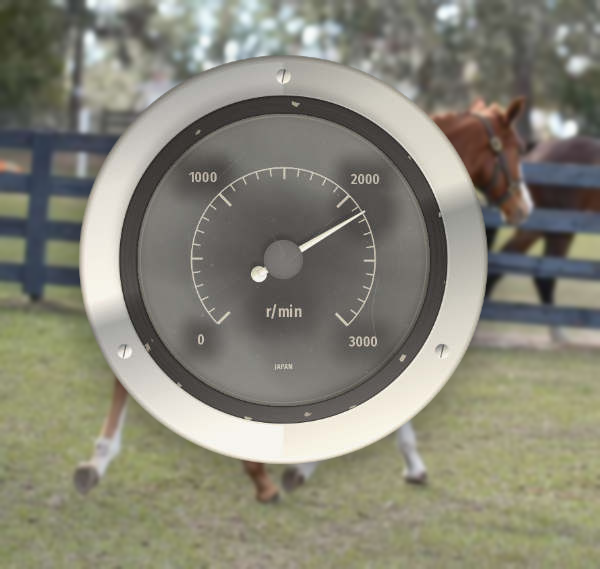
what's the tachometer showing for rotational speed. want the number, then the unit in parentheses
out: 2150 (rpm)
